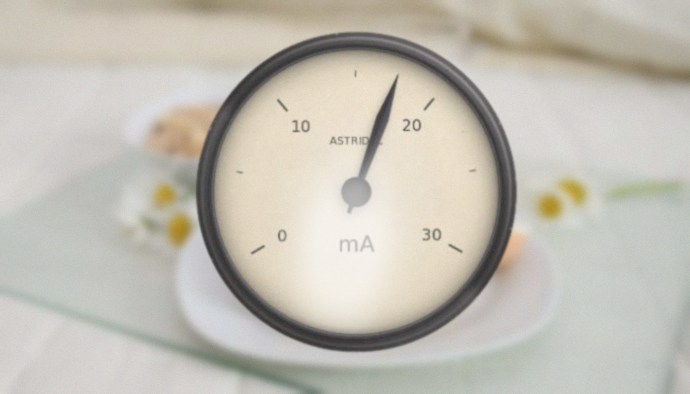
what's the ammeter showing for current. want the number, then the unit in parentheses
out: 17.5 (mA)
